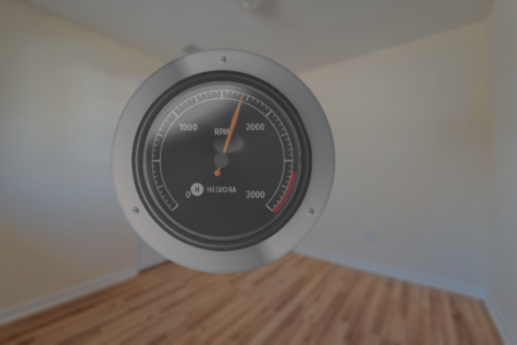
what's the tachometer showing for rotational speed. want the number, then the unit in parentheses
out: 1700 (rpm)
